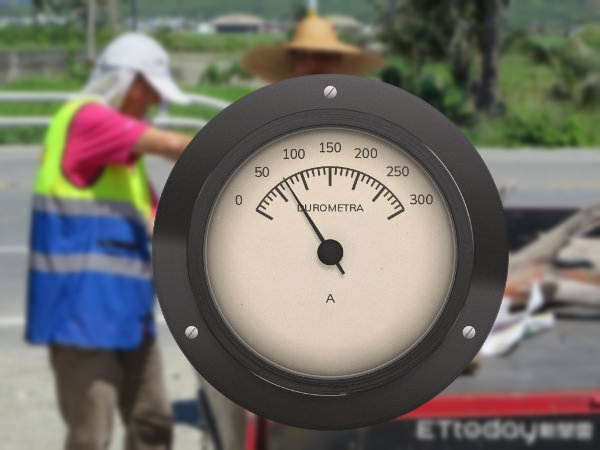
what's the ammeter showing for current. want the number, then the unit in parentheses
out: 70 (A)
